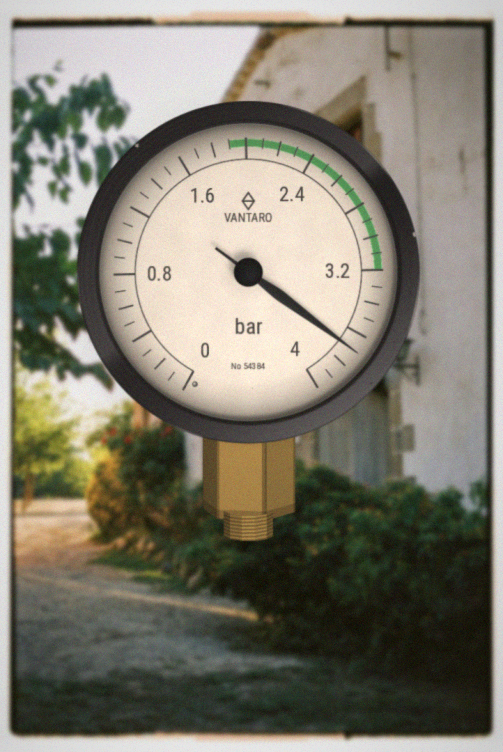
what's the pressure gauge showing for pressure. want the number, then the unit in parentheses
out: 3.7 (bar)
